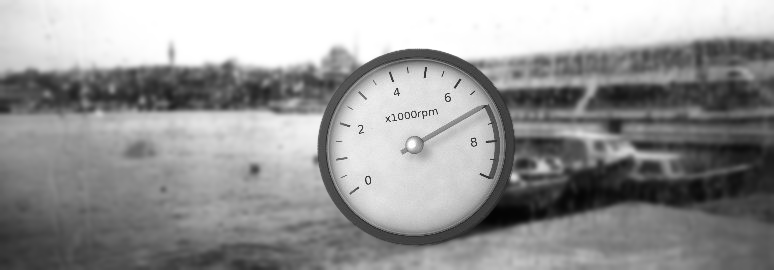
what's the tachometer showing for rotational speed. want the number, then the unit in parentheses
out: 7000 (rpm)
